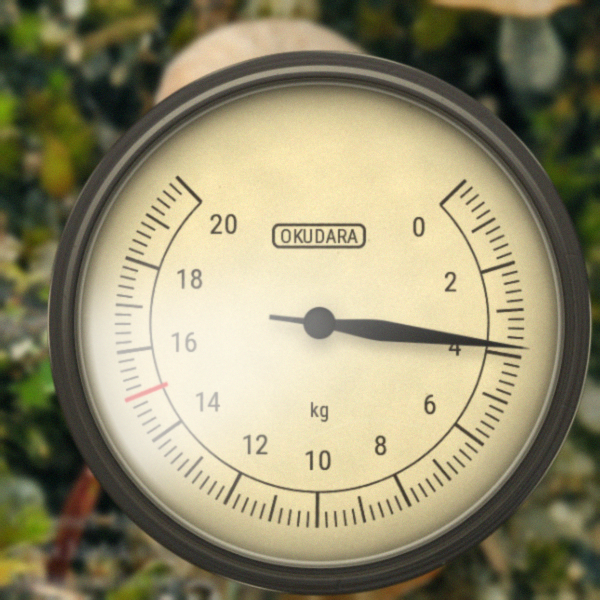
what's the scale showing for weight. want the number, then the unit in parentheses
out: 3.8 (kg)
